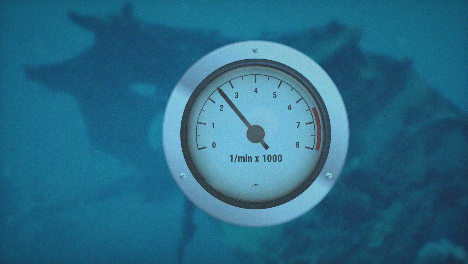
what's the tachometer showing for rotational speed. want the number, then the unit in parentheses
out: 2500 (rpm)
